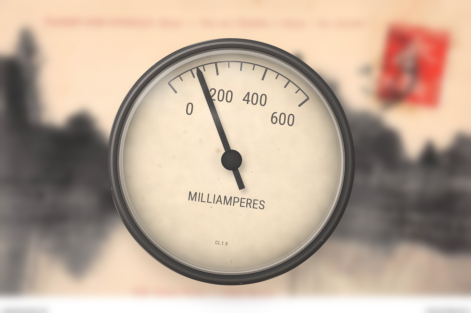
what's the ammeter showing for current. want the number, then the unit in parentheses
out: 125 (mA)
